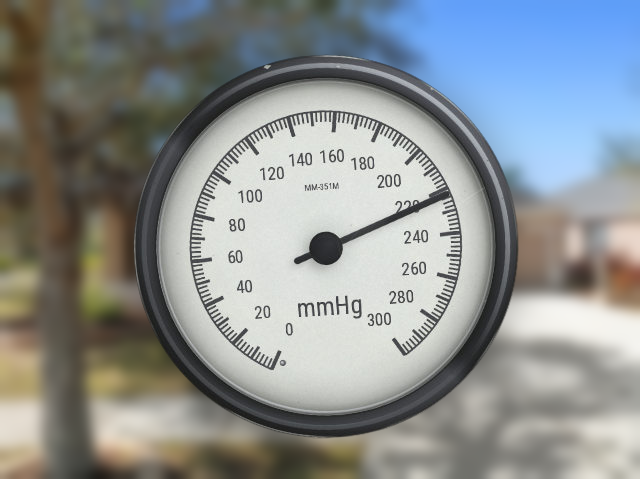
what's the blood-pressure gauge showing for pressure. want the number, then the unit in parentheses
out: 222 (mmHg)
